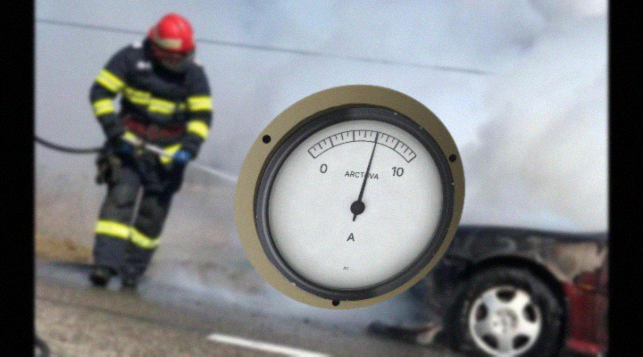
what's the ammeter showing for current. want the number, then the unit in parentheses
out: 6 (A)
